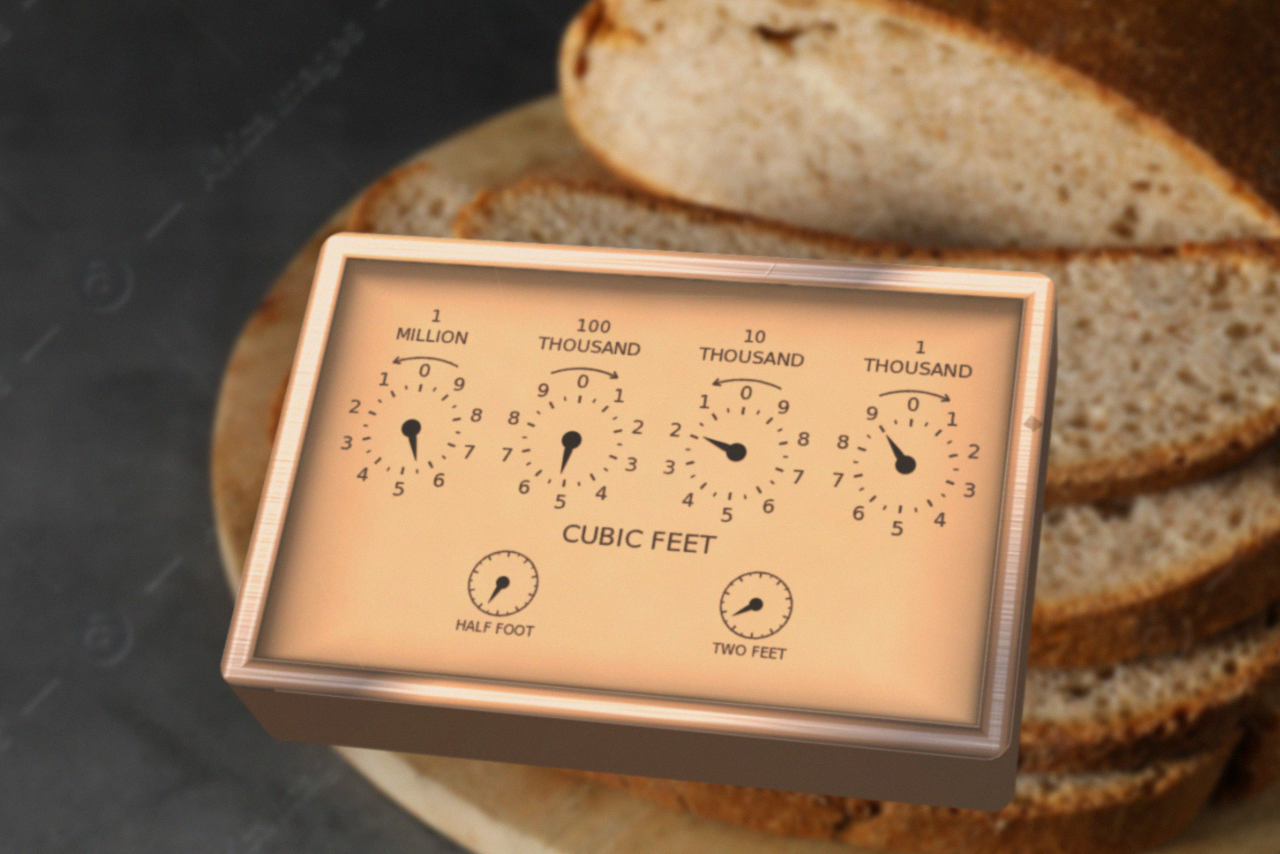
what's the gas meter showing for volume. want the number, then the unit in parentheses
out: 551900 (ft³)
